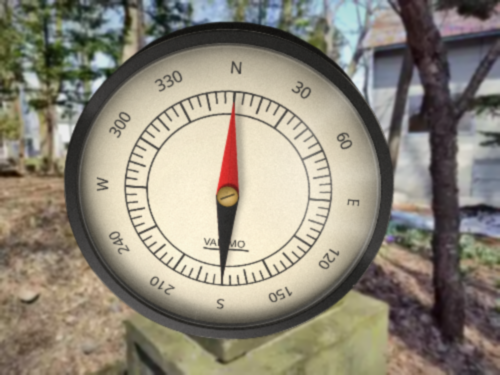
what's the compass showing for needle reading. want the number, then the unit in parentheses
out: 0 (°)
